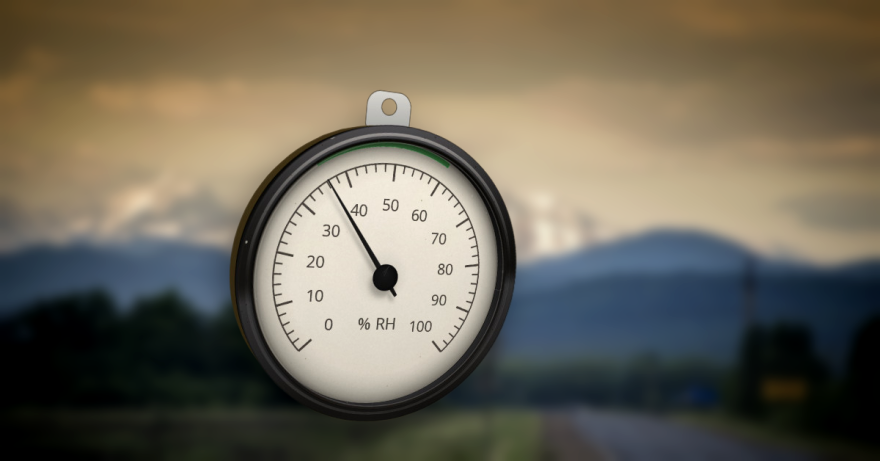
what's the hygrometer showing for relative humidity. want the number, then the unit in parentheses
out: 36 (%)
